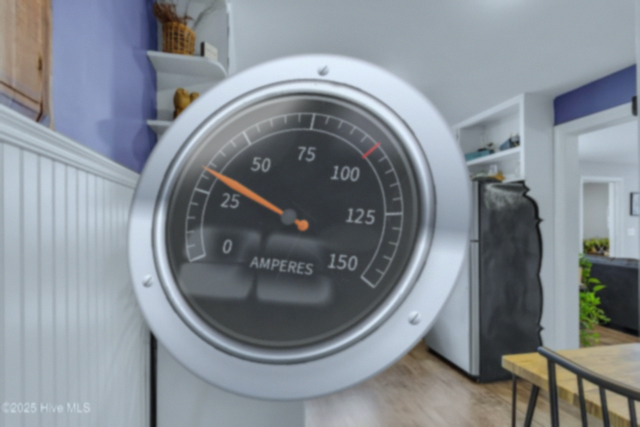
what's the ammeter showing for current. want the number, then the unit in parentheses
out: 32.5 (A)
